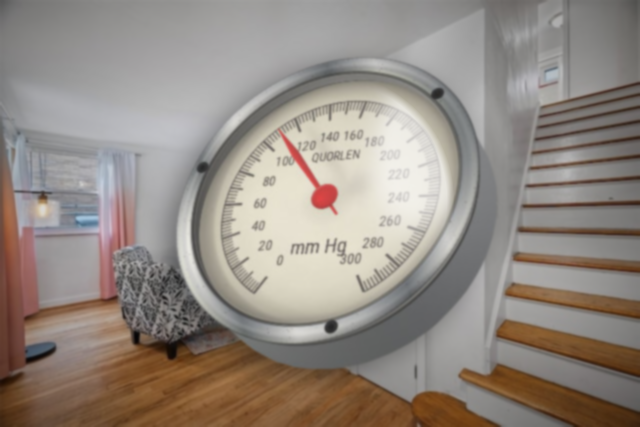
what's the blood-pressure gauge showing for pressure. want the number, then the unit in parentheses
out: 110 (mmHg)
